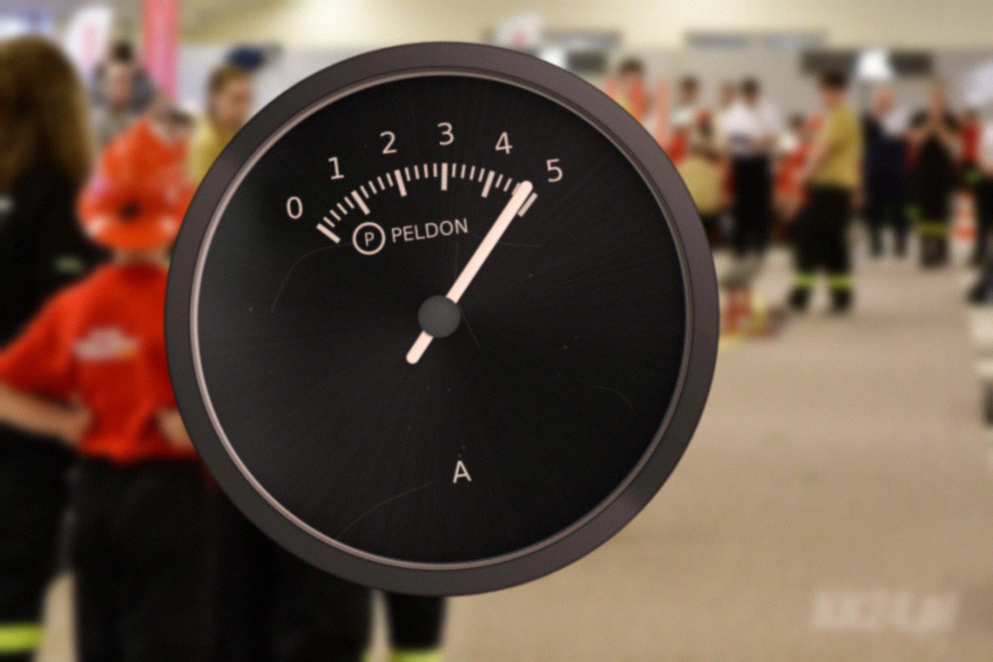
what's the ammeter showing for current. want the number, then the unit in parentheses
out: 4.8 (A)
